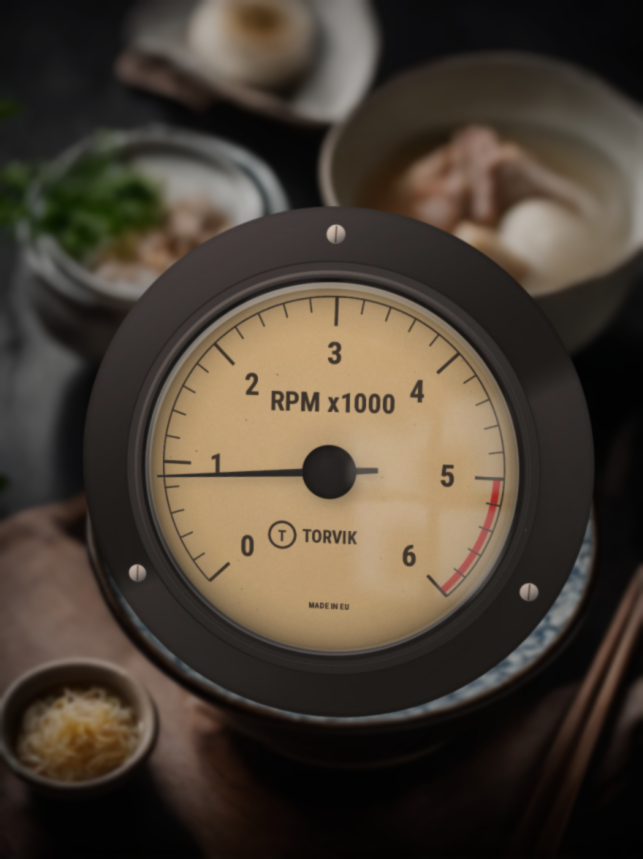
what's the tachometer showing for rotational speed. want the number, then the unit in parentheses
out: 900 (rpm)
